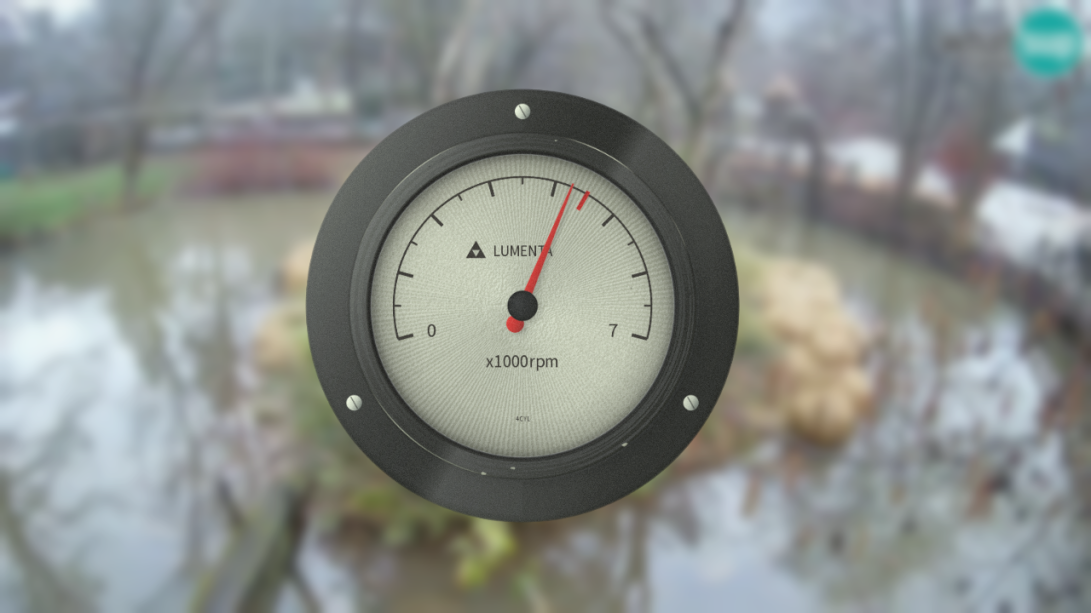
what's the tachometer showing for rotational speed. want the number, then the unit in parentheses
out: 4250 (rpm)
